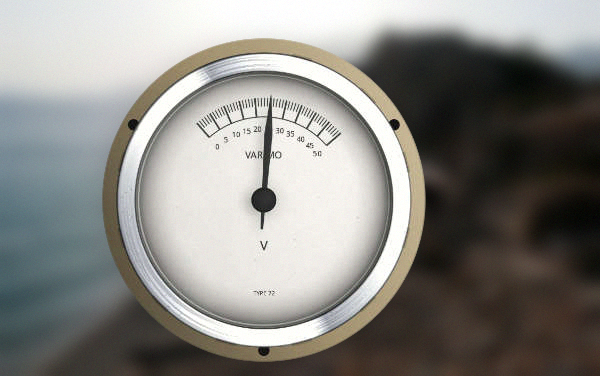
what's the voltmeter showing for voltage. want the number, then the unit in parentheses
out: 25 (V)
